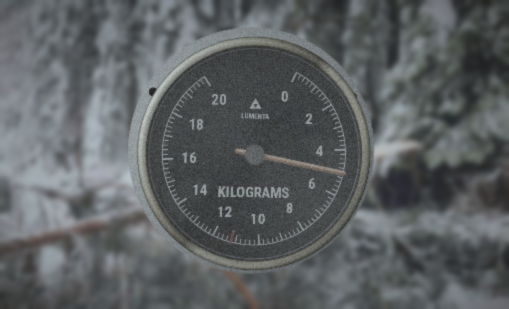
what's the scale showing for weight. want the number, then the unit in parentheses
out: 5 (kg)
